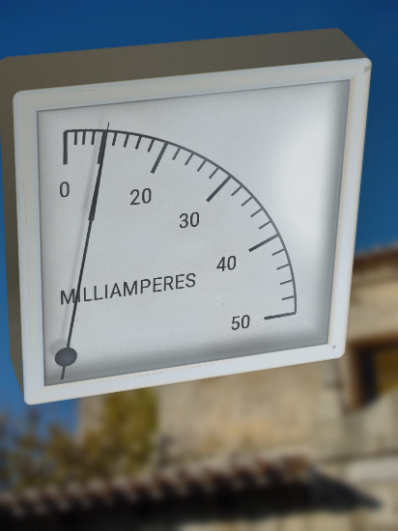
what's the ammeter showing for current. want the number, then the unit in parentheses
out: 10 (mA)
